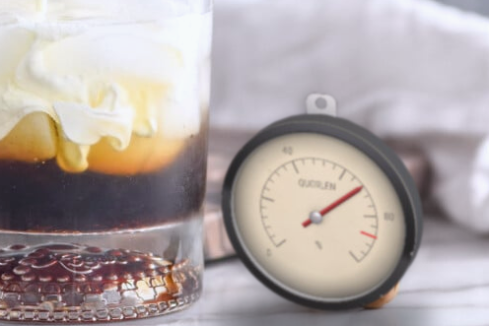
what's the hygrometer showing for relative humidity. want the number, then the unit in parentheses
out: 68 (%)
